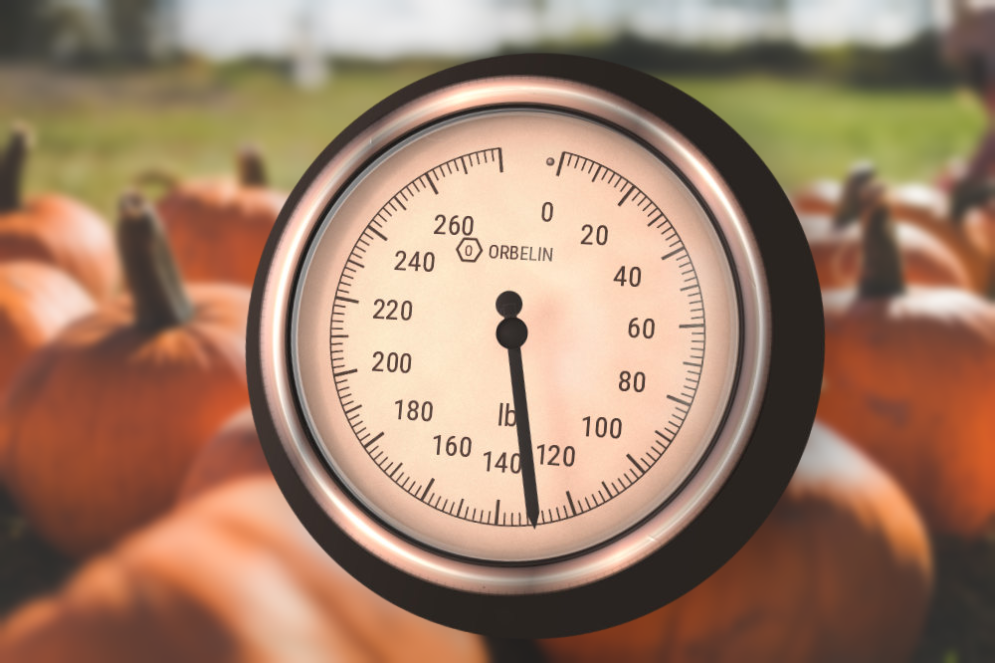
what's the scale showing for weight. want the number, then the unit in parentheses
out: 130 (lb)
